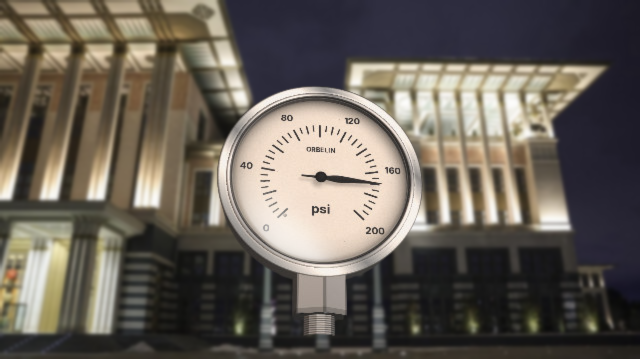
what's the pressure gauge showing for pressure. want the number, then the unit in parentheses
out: 170 (psi)
